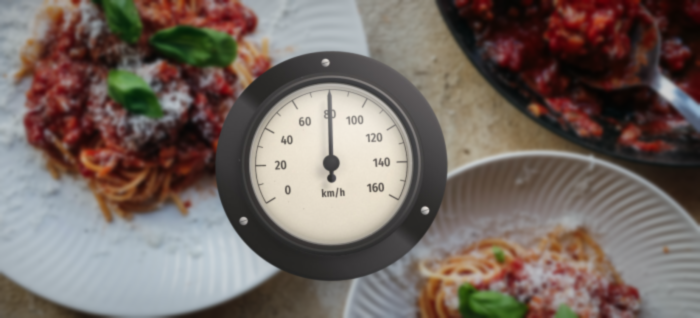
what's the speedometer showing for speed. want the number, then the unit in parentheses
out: 80 (km/h)
